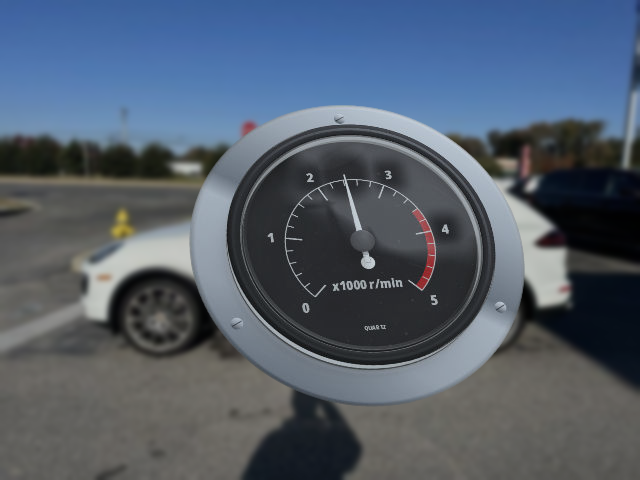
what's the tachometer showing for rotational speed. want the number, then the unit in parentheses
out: 2400 (rpm)
